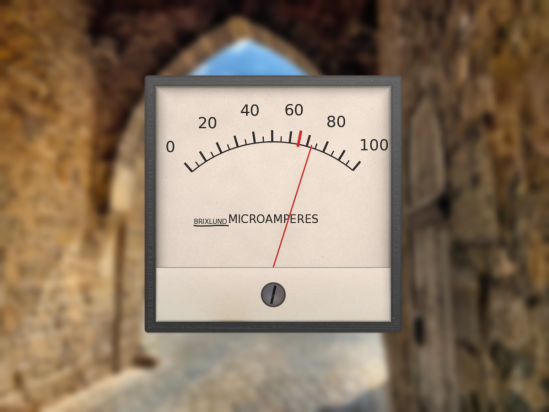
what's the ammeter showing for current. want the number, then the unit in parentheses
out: 72.5 (µA)
